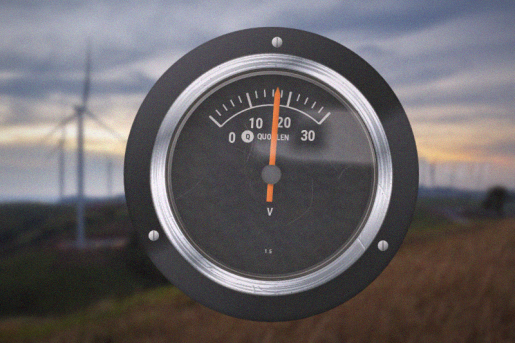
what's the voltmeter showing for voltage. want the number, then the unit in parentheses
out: 17 (V)
